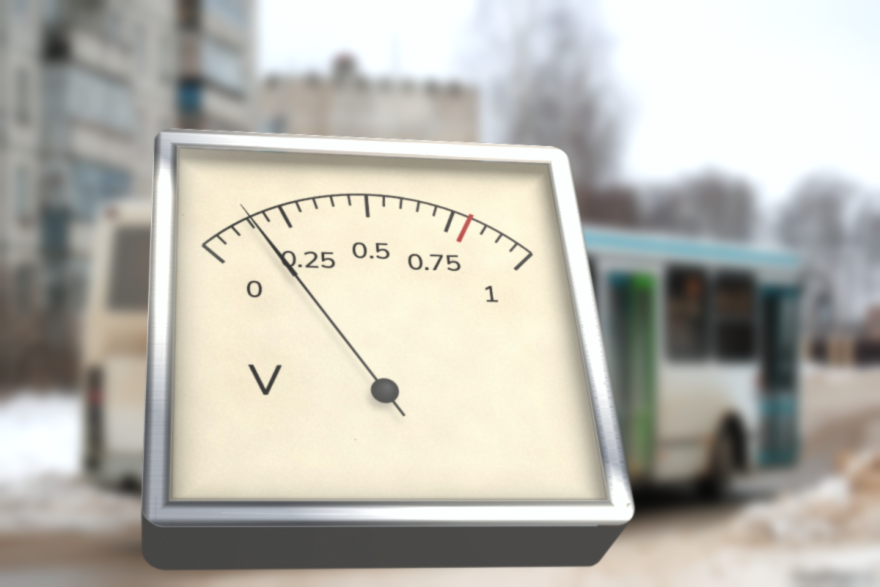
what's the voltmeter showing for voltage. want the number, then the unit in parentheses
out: 0.15 (V)
